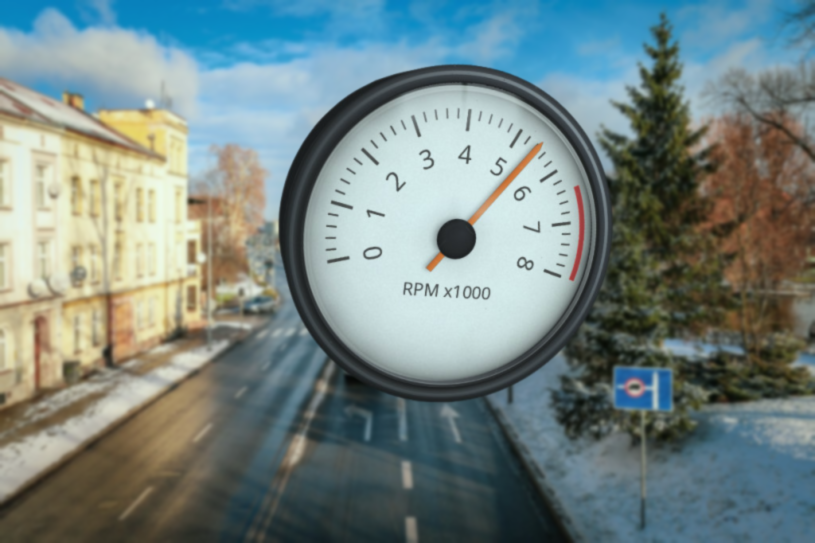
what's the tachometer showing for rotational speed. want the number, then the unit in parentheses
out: 5400 (rpm)
